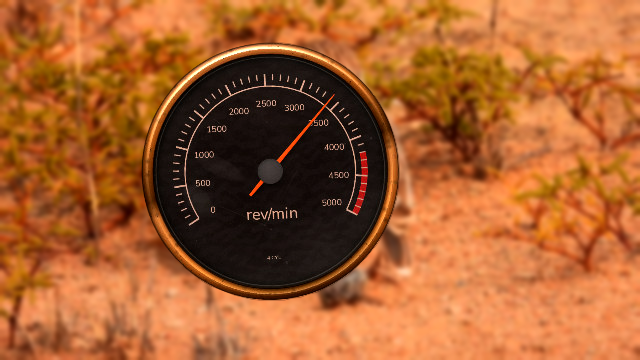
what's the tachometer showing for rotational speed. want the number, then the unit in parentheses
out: 3400 (rpm)
